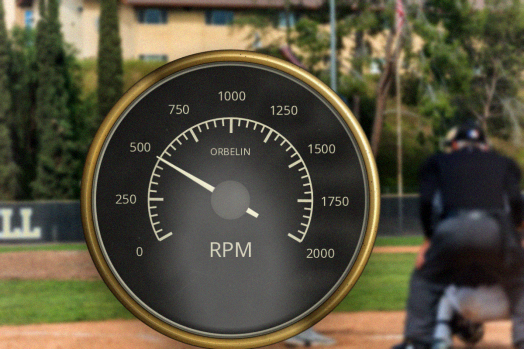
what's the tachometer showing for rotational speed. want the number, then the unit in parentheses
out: 500 (rpm)
